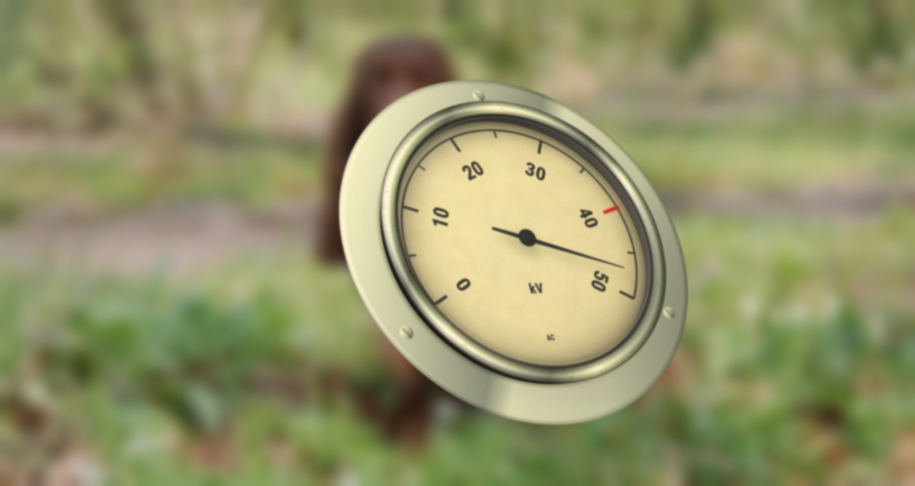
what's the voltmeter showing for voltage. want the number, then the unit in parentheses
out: 47.5 (kV)
